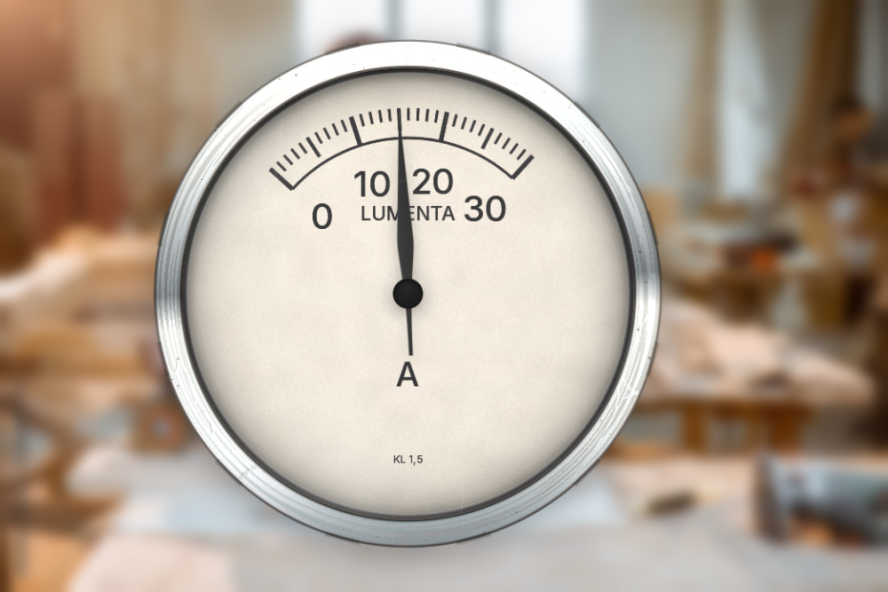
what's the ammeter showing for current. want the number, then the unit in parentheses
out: 15 (A)
